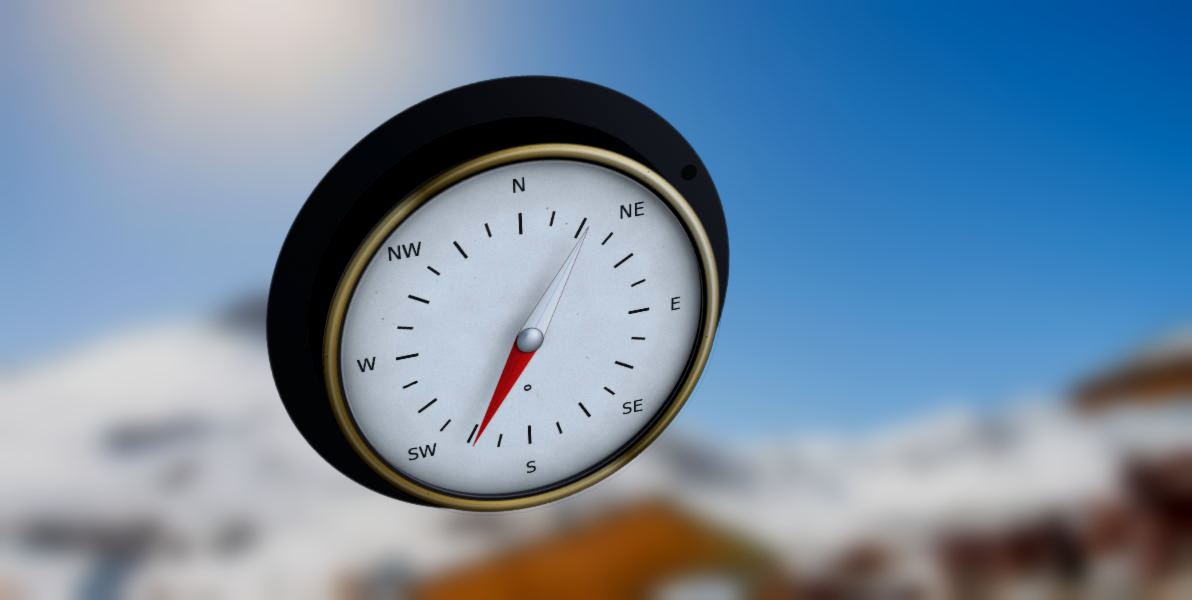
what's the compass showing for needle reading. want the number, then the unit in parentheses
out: 210 (°)
